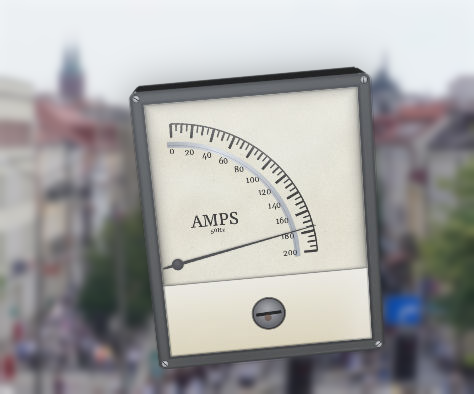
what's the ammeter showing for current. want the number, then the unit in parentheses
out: 175 (A)
